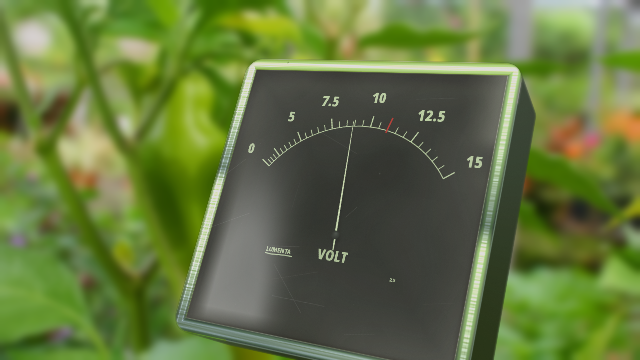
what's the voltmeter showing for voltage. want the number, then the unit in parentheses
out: 9 (V)
